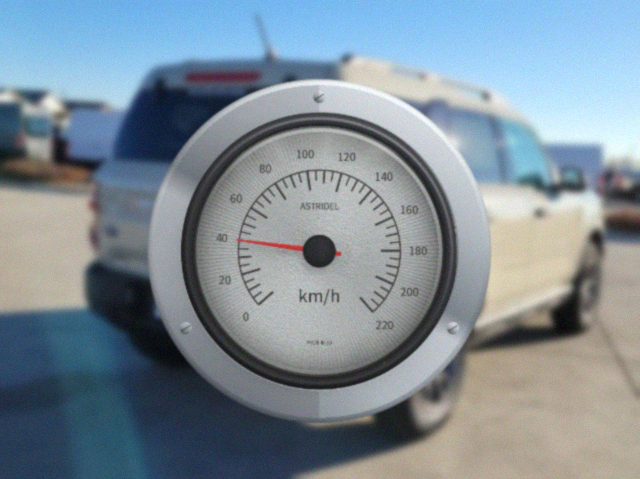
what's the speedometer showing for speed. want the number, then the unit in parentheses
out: 40 (km/h)
